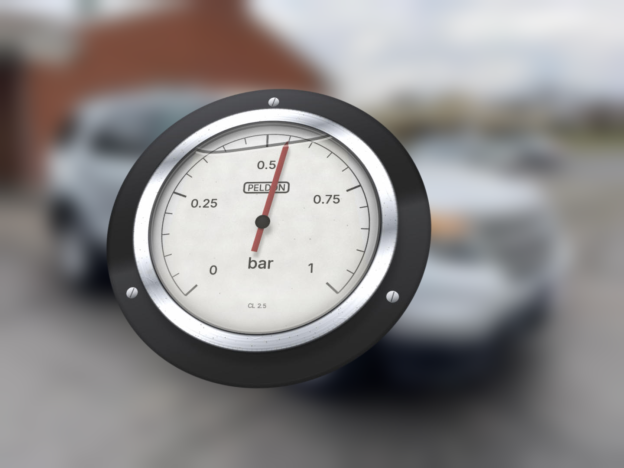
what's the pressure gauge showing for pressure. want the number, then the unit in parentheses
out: 0.55 (bar)
